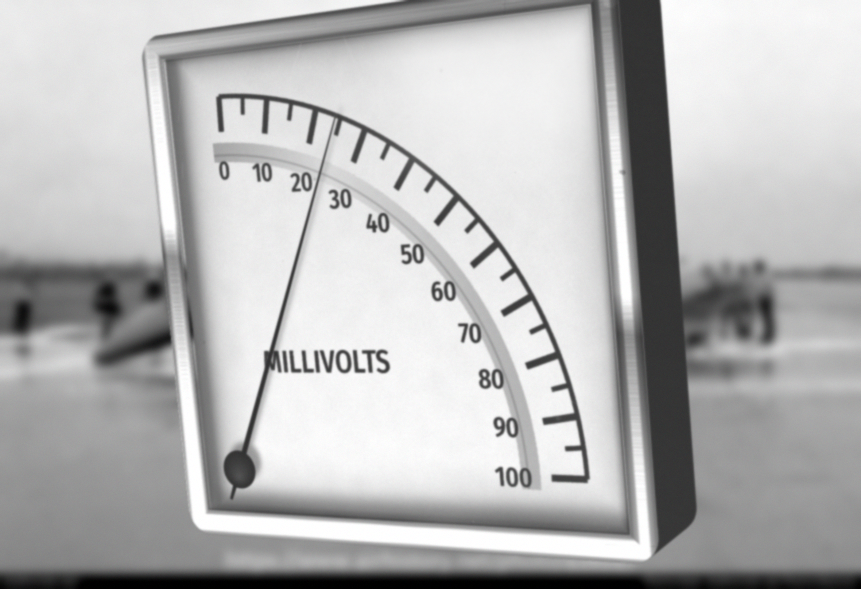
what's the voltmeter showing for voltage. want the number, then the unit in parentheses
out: 25 (mV)
